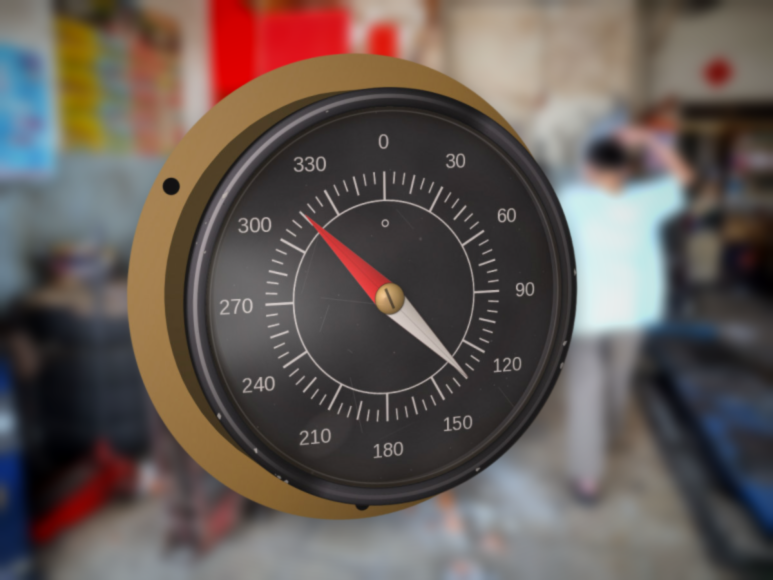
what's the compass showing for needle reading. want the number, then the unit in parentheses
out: 315 (°)
